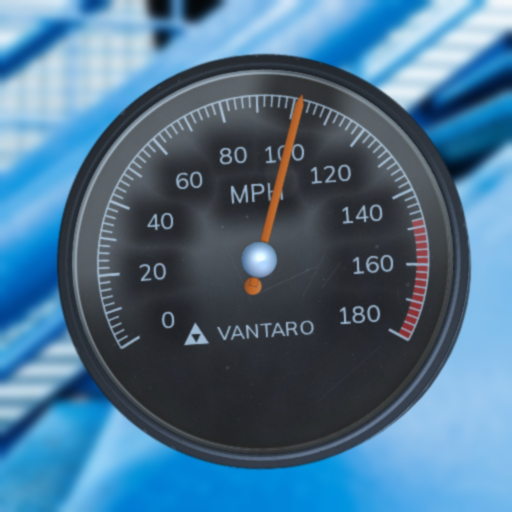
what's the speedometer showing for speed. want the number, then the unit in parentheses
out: 102 (mph)
